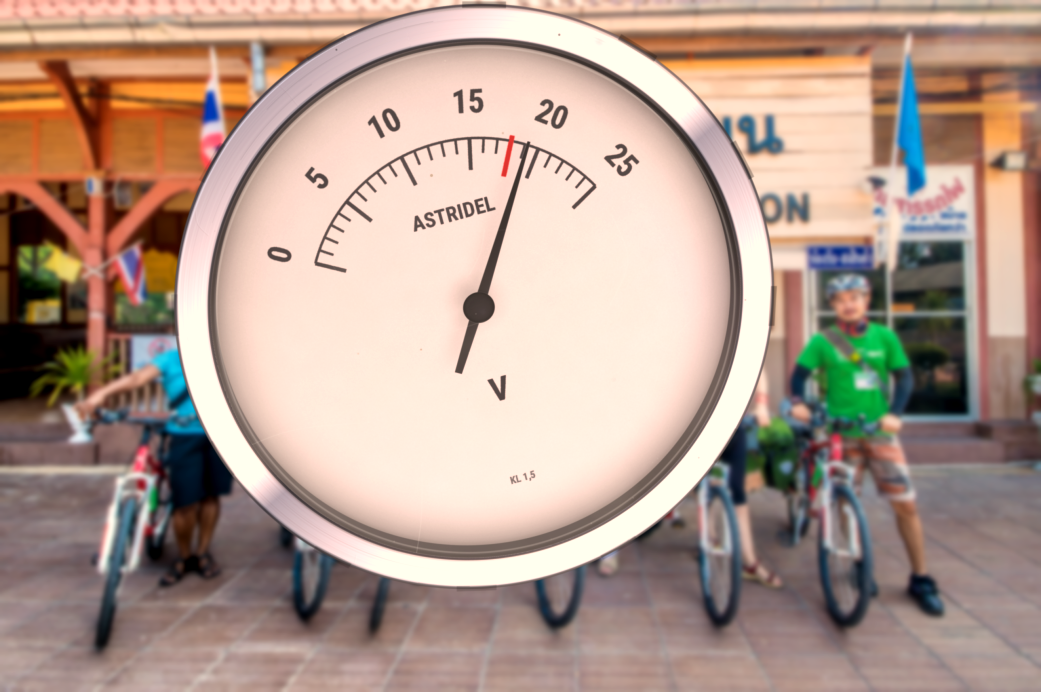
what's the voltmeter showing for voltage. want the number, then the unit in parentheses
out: 19 (V)
